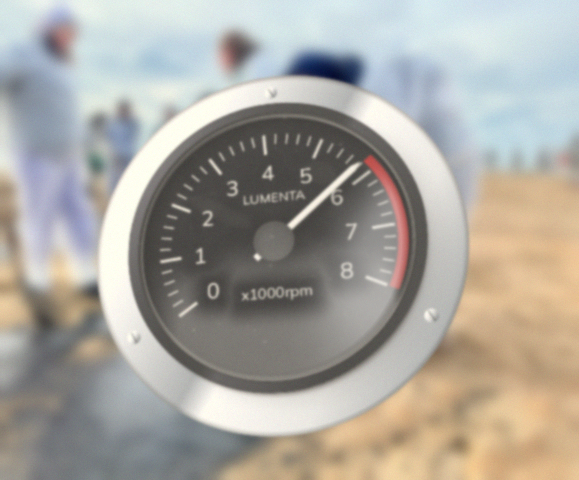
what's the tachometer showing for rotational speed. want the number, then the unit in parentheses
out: 5800 (rpm)
